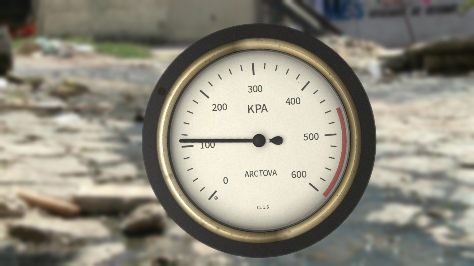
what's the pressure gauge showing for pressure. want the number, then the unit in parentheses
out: 110 (kPa)
